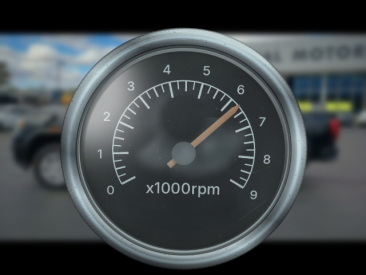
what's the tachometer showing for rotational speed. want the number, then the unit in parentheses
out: 6250 (rpm)
